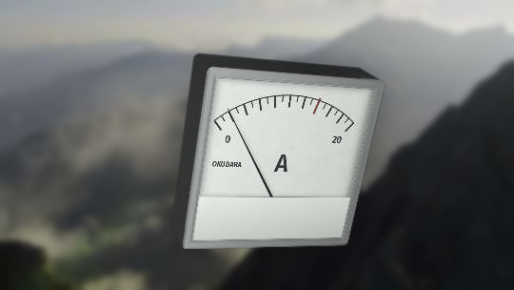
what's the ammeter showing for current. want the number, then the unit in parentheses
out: 2 (A)
